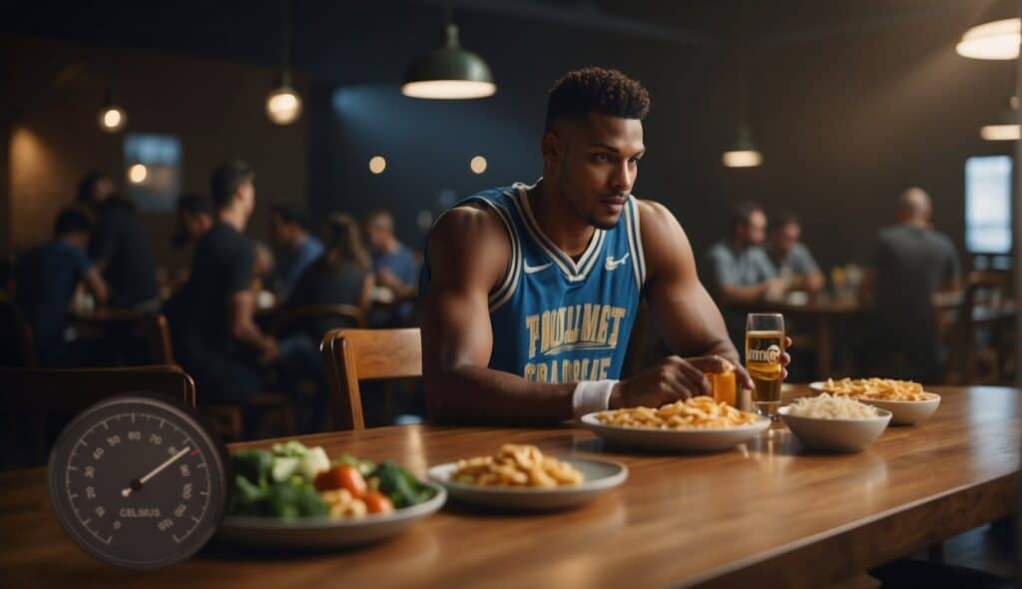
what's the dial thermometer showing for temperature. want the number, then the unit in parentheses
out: 82.5 (°C)
